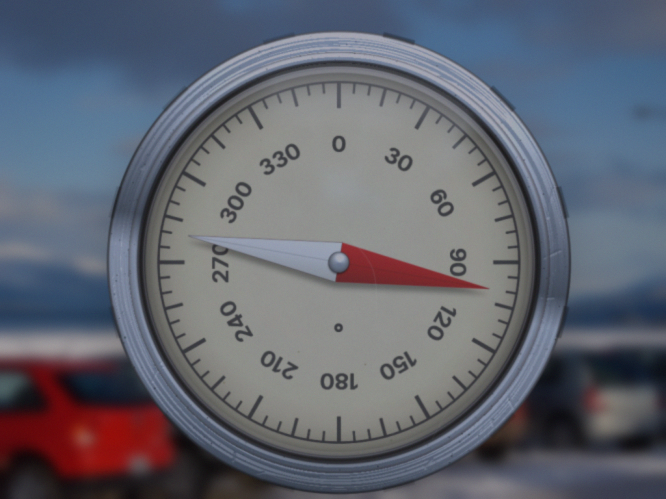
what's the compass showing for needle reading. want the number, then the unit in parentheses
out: 100 (°)
